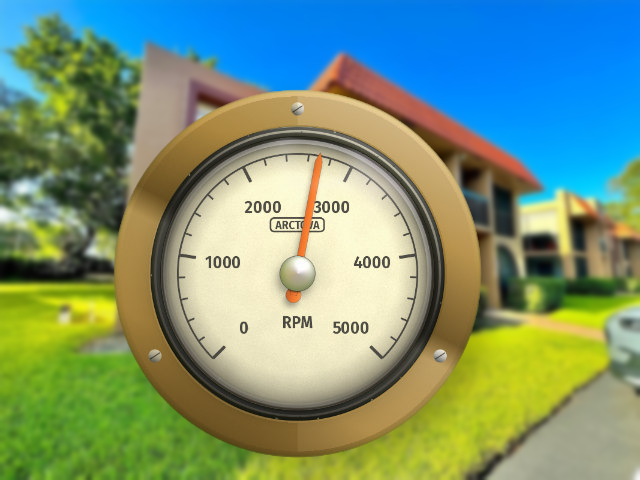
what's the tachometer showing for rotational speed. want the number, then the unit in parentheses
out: 2700 (rpm)
